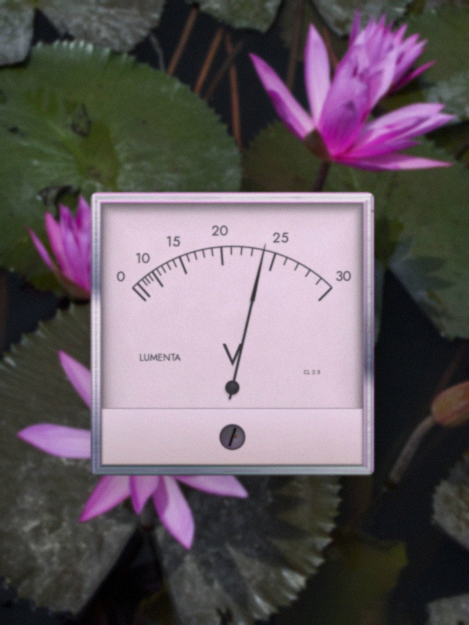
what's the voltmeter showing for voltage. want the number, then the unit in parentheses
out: 24 (V)
